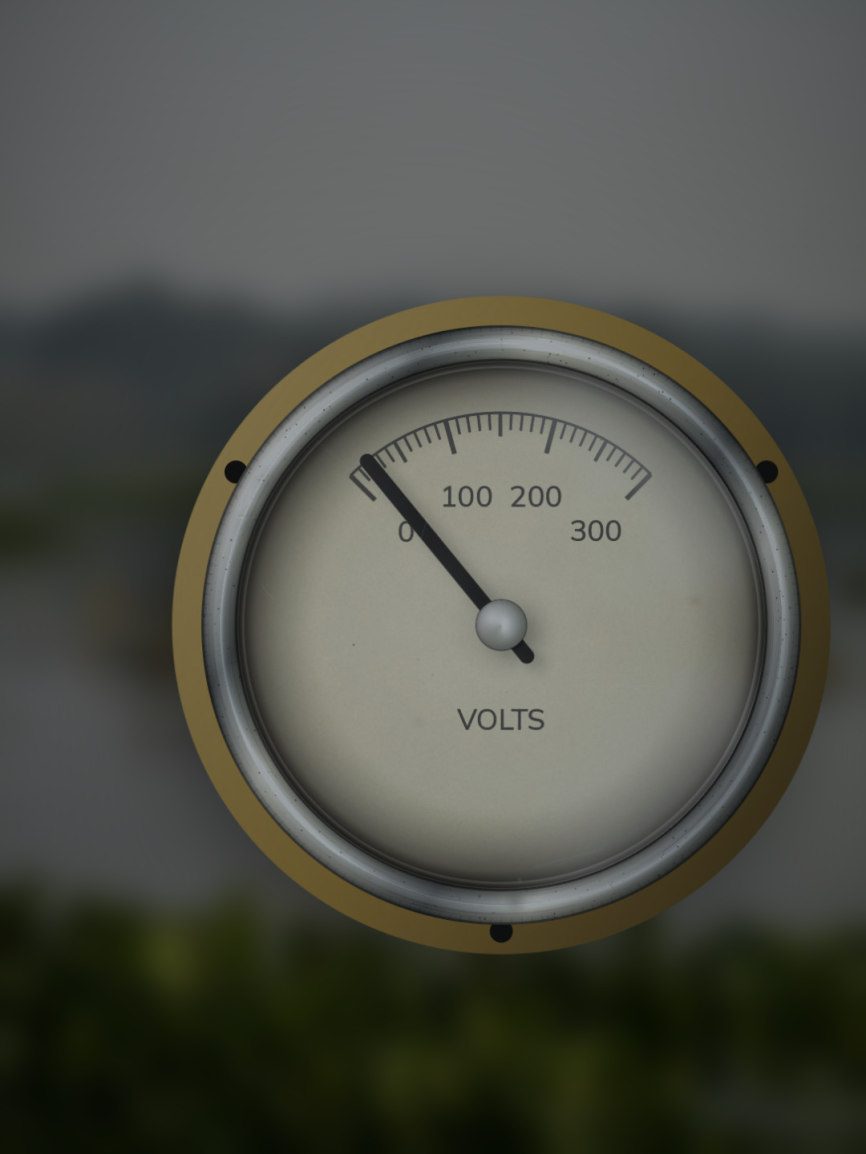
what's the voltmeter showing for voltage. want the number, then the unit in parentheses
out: 20 (V)
